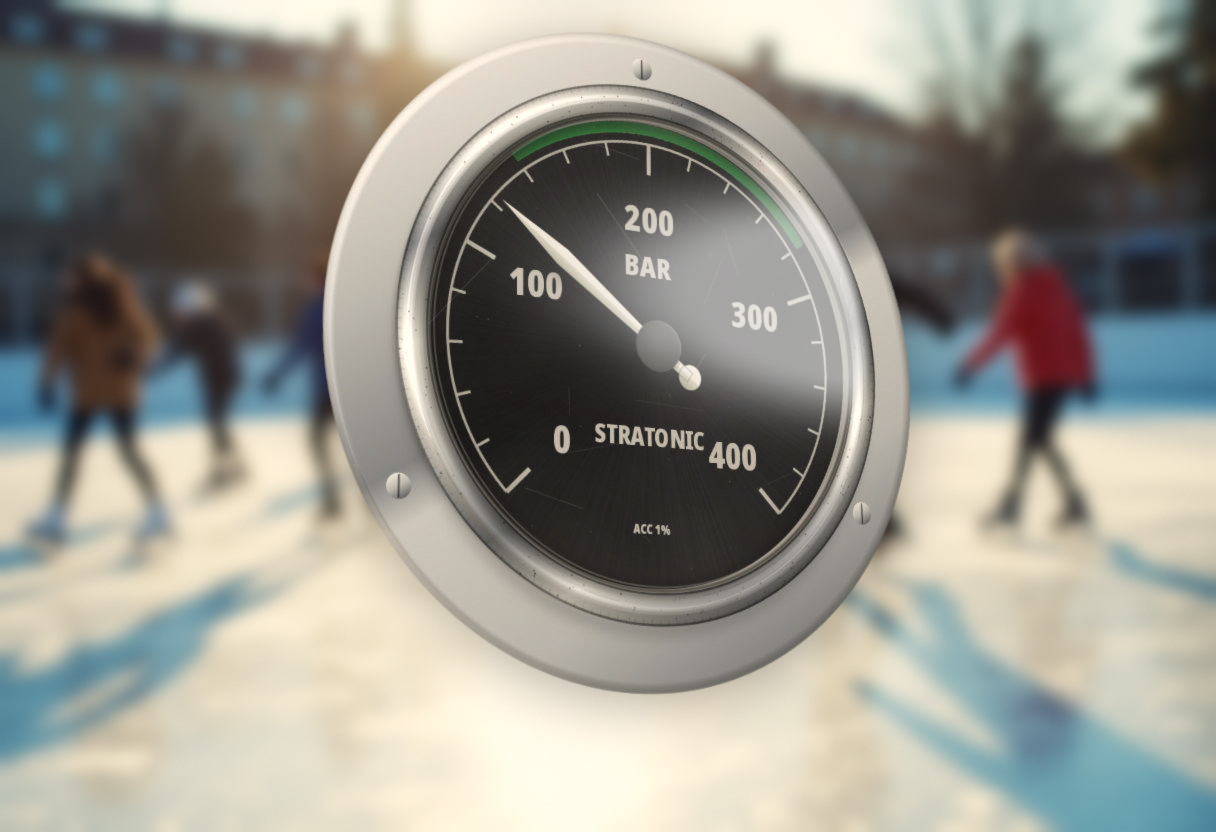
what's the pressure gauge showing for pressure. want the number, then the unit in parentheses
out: 120 (bar)
